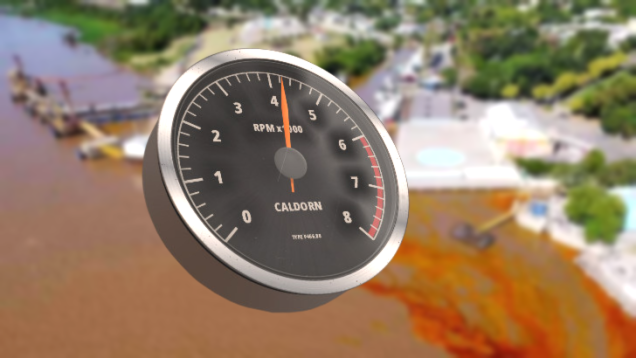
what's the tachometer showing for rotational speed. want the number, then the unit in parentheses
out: 4200 (rpm)
